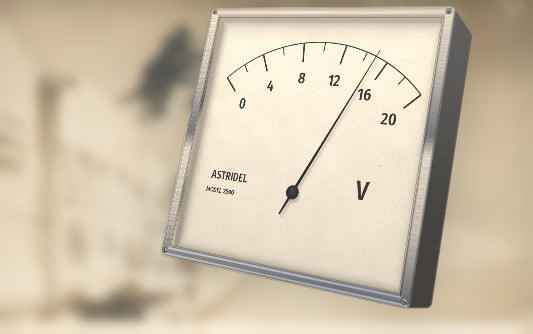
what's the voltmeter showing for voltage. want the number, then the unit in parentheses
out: 15 (V)
